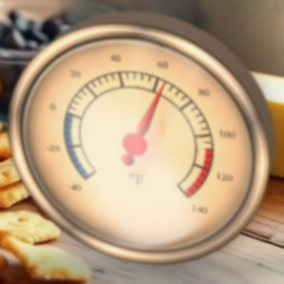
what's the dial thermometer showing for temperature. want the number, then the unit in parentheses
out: 64 (°F)
